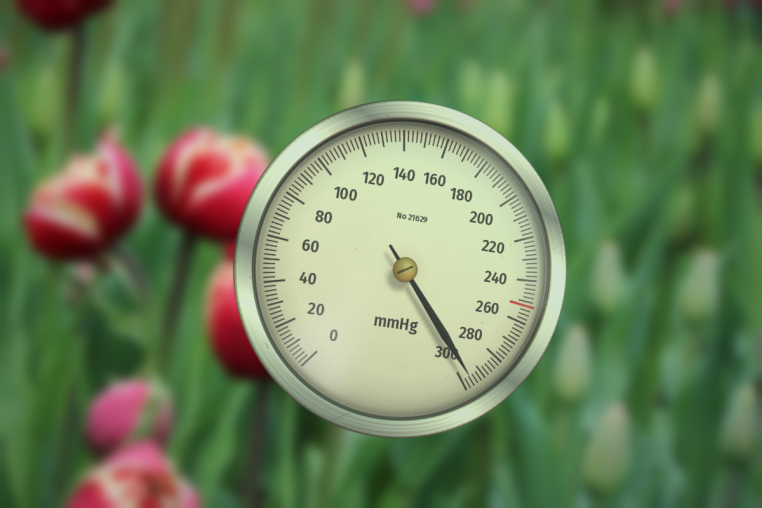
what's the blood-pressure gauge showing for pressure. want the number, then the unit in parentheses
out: 296 (mmHg)
